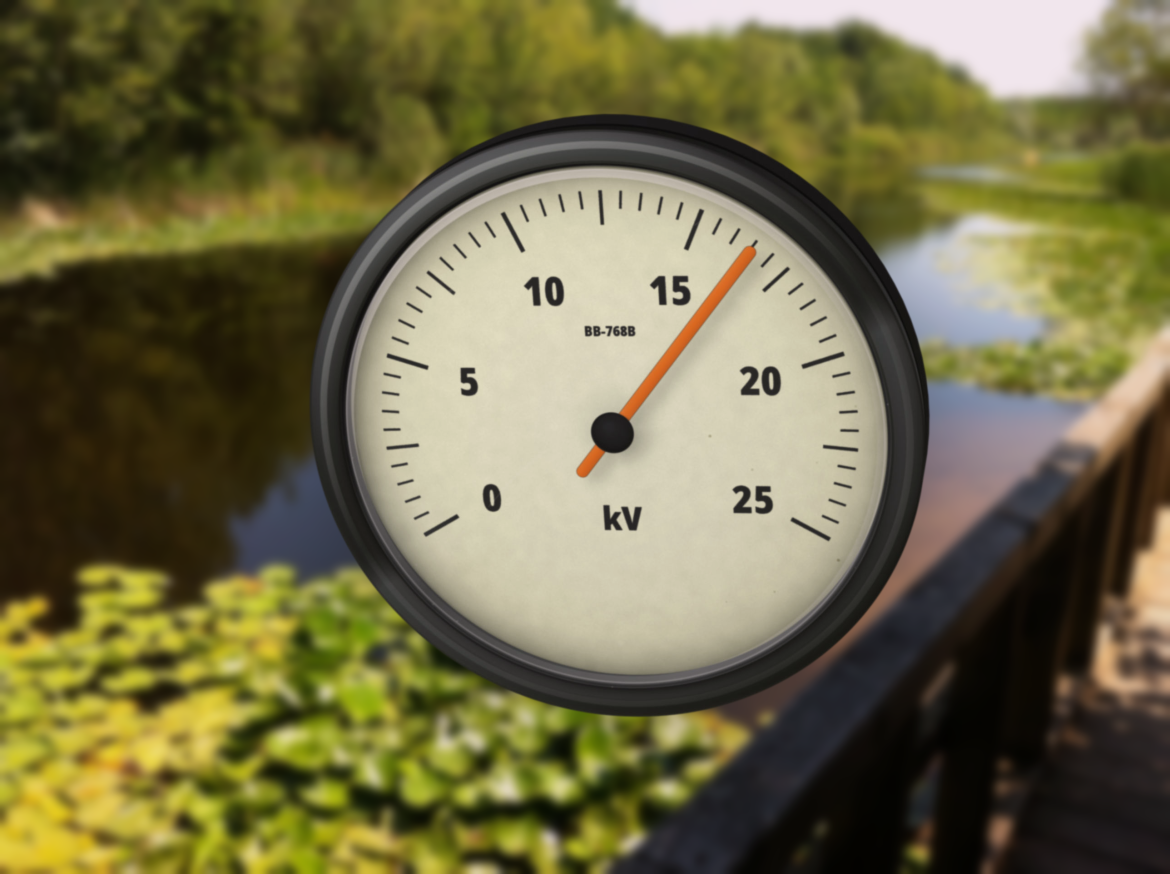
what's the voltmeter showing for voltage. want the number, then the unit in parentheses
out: 16.5 (kV)
